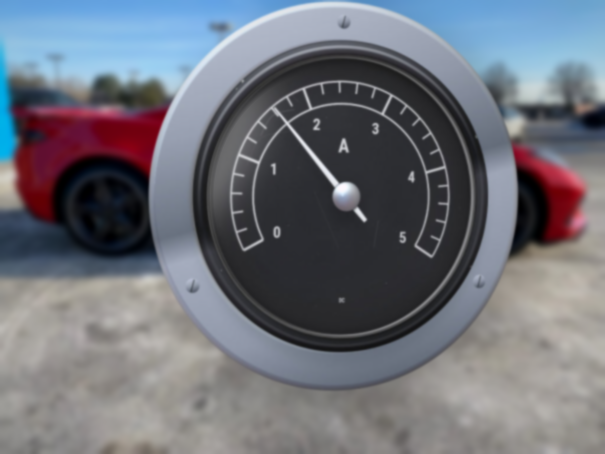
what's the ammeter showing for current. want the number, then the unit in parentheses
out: 1.6 (A)
